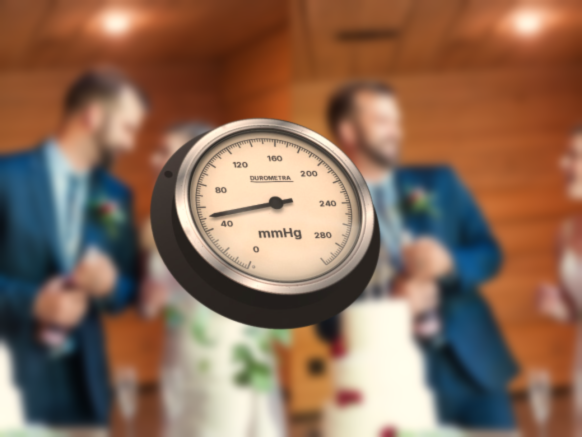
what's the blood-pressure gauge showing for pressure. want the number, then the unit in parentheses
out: 50 (mmHg)
